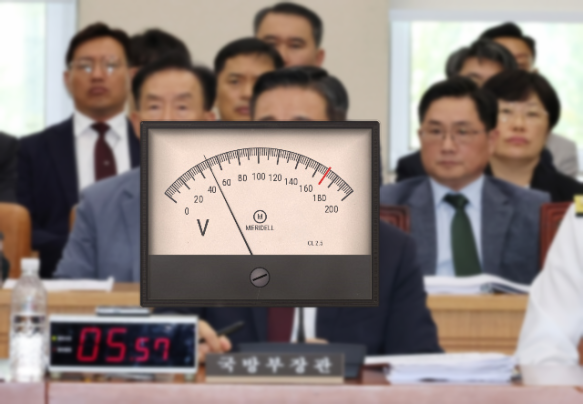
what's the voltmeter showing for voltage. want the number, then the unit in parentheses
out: 50 (V)
